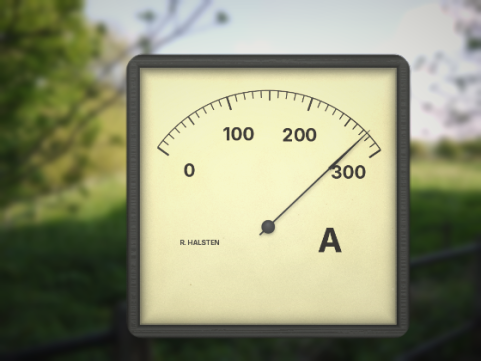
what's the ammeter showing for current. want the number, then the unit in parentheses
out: 275 (A)
